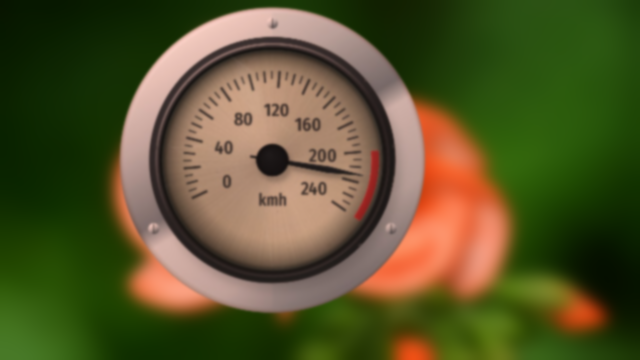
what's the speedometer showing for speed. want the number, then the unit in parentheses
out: 215 (km/h)
